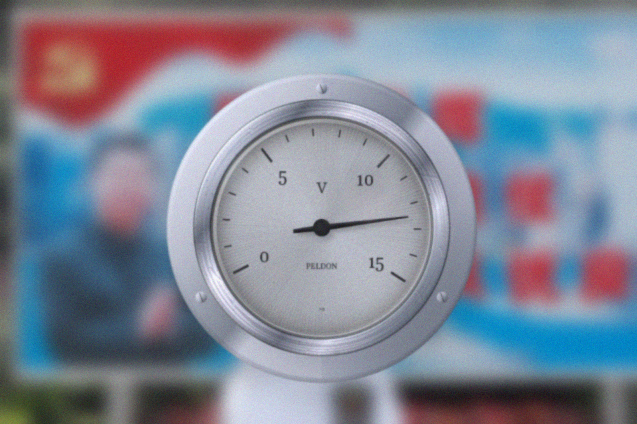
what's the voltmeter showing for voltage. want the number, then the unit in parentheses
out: 12.5 (V)
